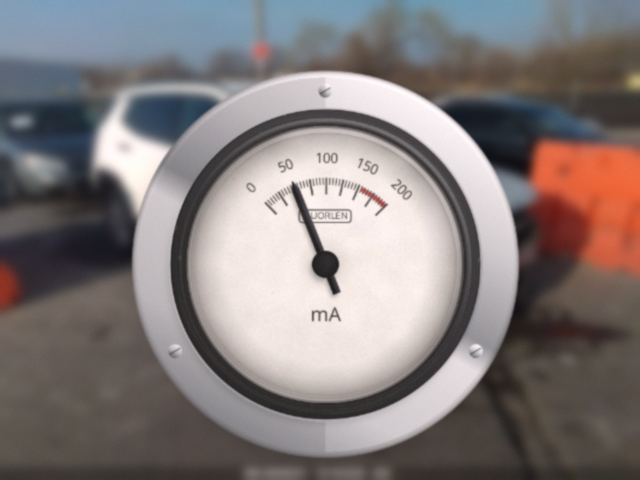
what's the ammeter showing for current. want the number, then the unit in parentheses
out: 50 (mA)
